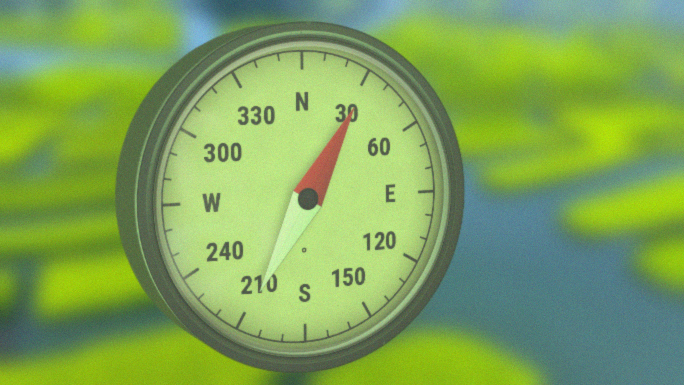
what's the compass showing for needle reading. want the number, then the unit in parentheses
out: 30 (°)
